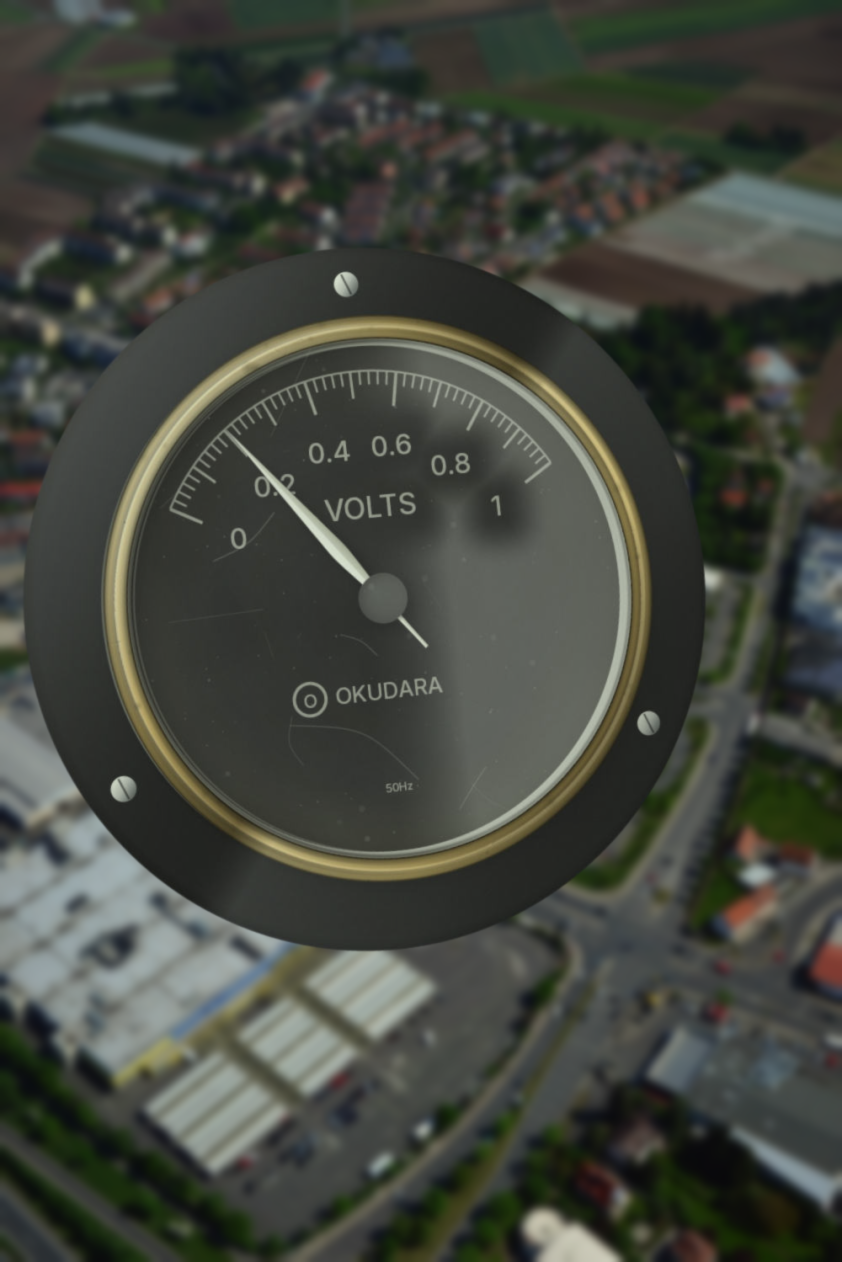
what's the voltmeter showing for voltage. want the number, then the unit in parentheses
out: 0.2 (V)
